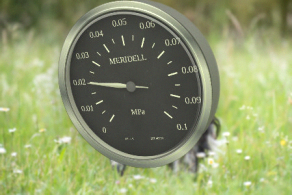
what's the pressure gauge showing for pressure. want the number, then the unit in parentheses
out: 0.02 (MPa)
